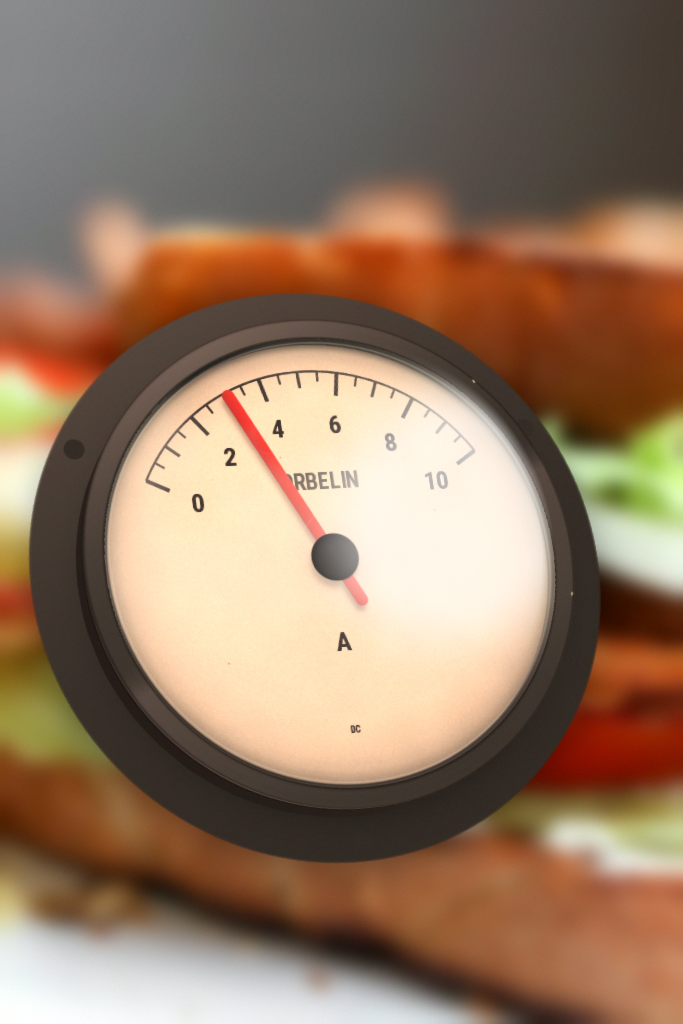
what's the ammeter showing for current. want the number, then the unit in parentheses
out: 3 (A)
